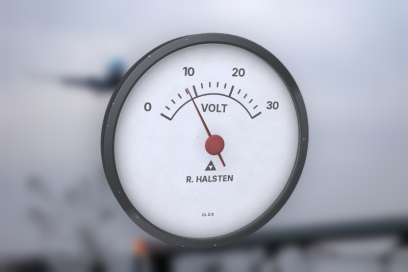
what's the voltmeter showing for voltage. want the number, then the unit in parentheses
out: 8 (V)
